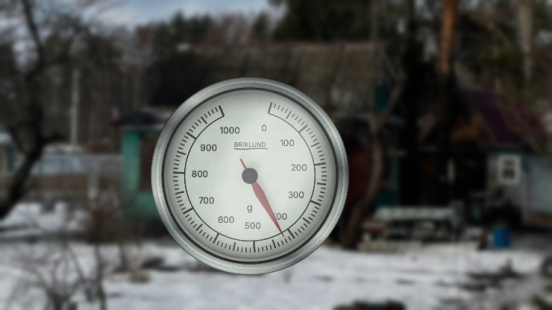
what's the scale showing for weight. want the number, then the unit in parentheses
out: 420 (g)
